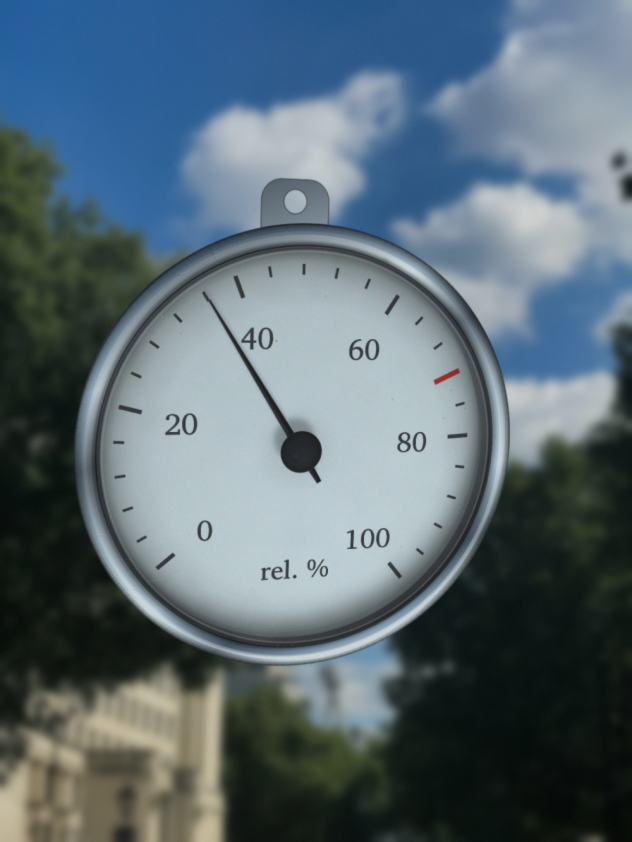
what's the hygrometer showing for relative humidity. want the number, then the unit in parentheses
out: 36 (%)
